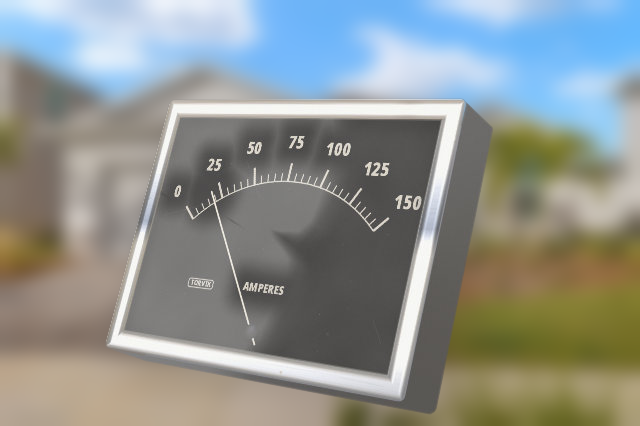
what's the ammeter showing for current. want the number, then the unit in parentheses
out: 20 (A)
